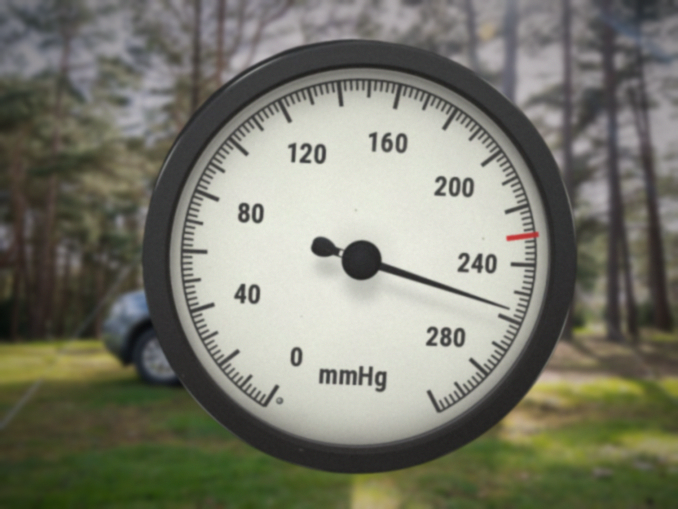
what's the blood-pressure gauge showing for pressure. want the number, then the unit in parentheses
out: 256 (mmHg)
